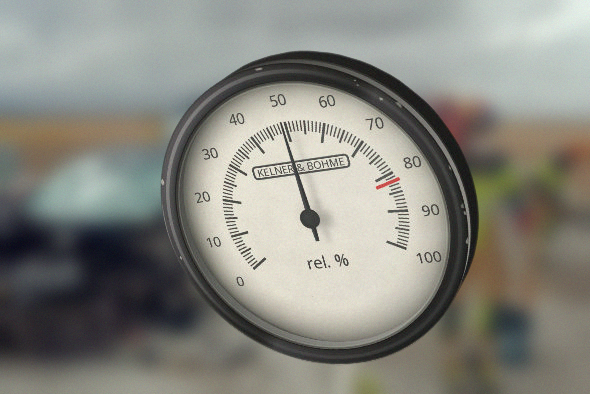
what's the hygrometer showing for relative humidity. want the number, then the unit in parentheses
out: 50 (%)
